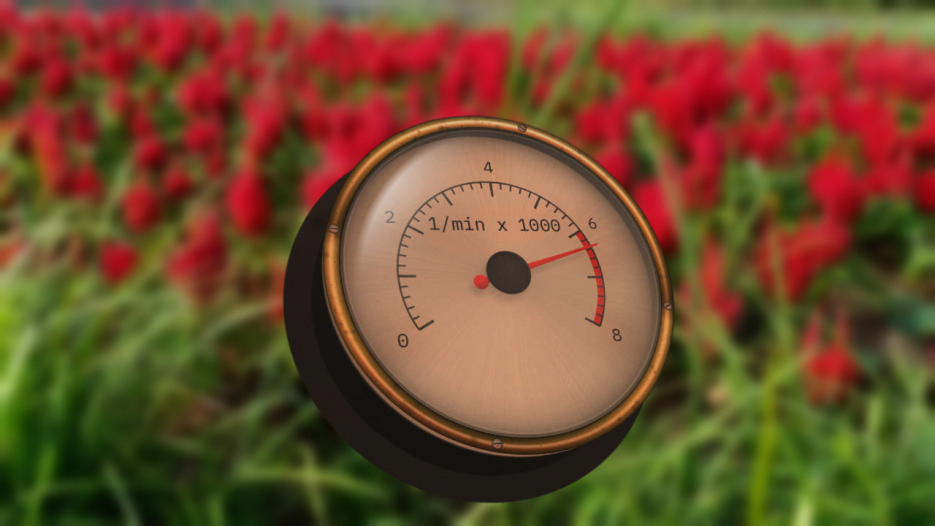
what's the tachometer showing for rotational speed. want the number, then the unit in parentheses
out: 6400 (rpm)
